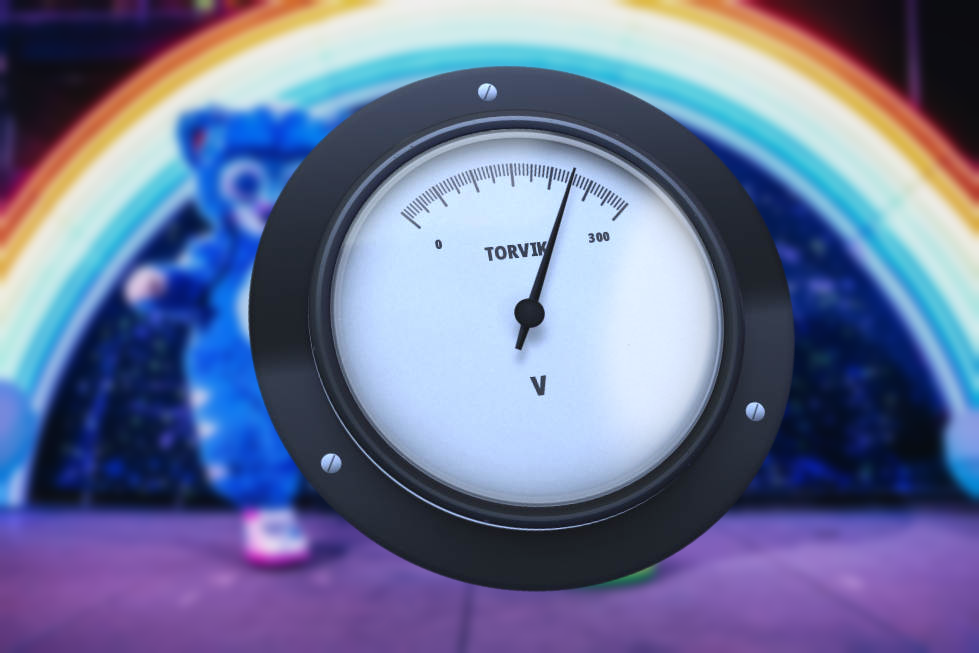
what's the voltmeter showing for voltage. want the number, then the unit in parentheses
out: 225 (V)
